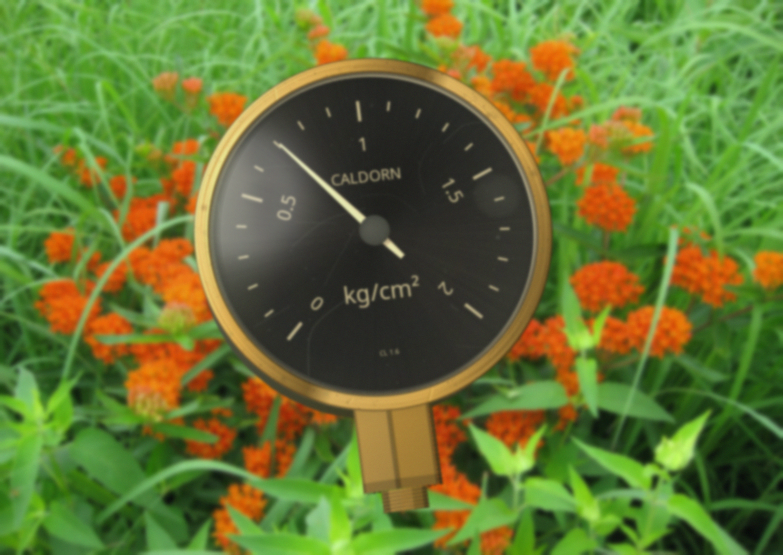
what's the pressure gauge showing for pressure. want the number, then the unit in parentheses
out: 0.7 (kg/cm²)
